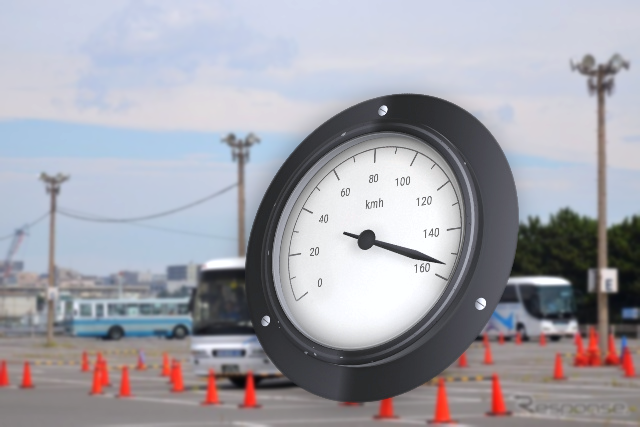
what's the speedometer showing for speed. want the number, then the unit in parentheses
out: 155 (km/h)
